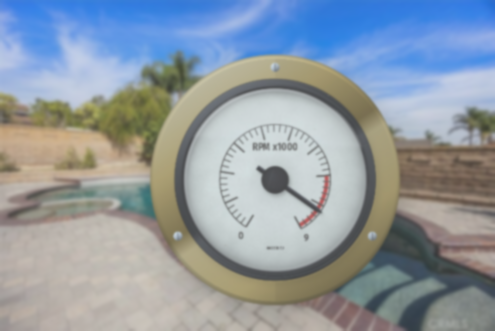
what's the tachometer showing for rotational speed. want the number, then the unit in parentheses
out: 8200 (rpm)
